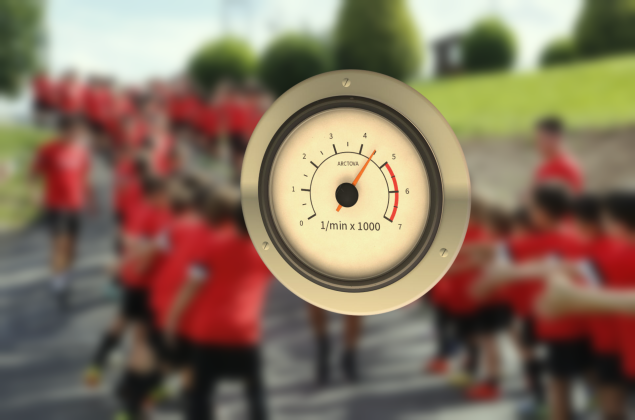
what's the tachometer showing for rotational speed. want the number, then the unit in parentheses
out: 4500 (rpm)
